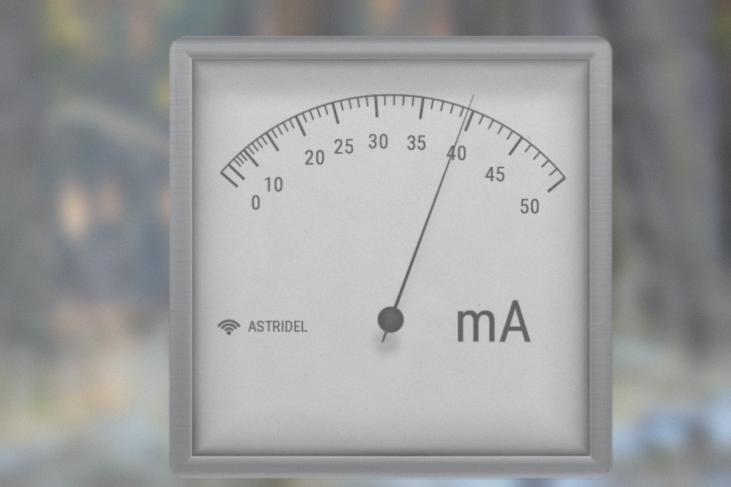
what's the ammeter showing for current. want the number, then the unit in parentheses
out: 39.5 (mA)
